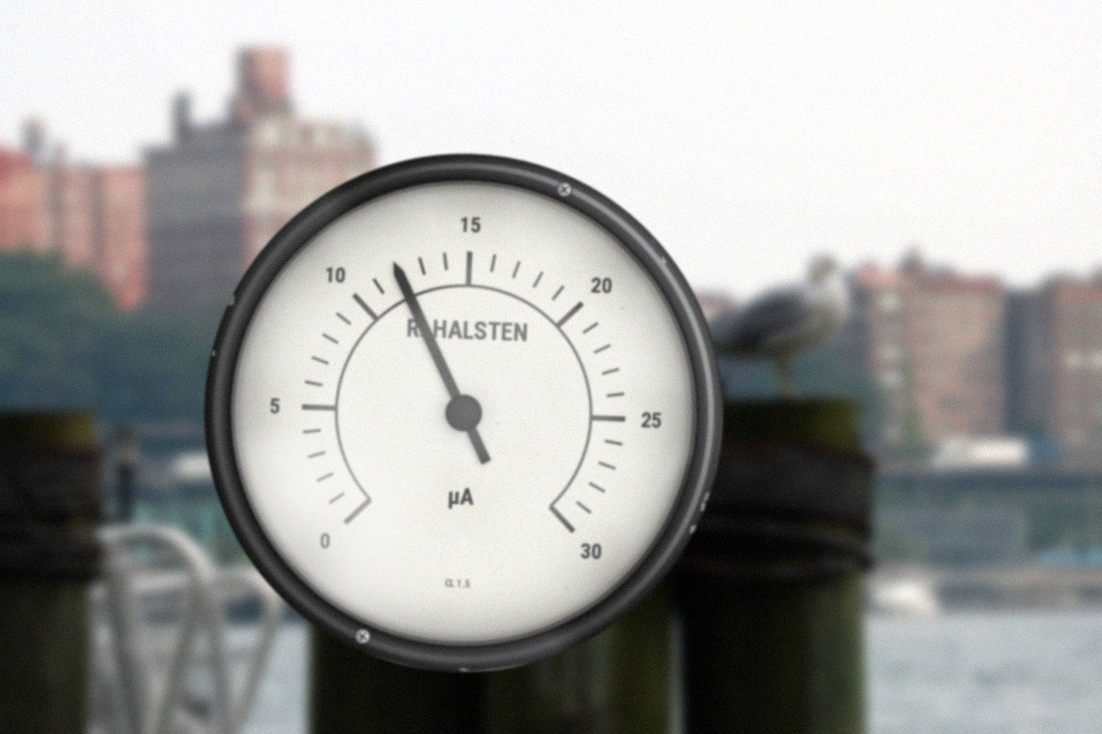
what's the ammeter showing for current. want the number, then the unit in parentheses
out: 12 (µA)
